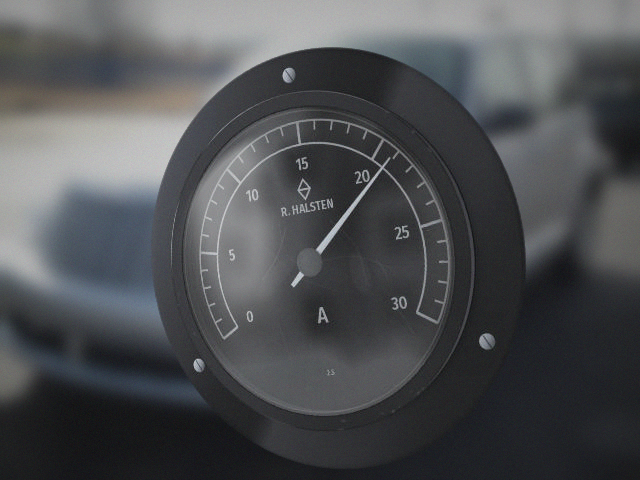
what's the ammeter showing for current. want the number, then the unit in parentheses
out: 21 (A)
